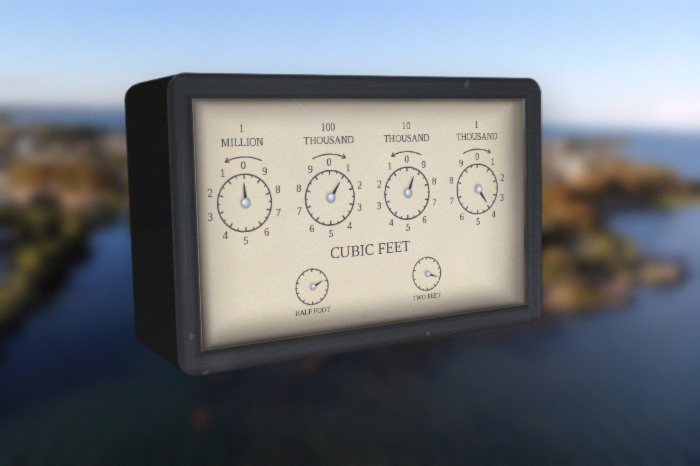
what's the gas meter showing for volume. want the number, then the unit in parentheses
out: 9400 (ft³)
